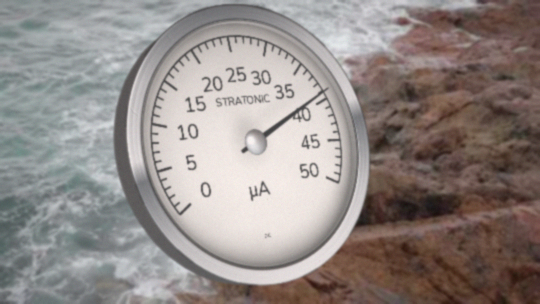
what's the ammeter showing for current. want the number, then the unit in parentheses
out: 39 (µA)
